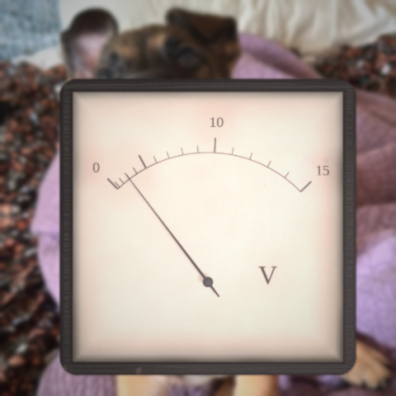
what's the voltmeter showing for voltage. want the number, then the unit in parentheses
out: 3 (V)
